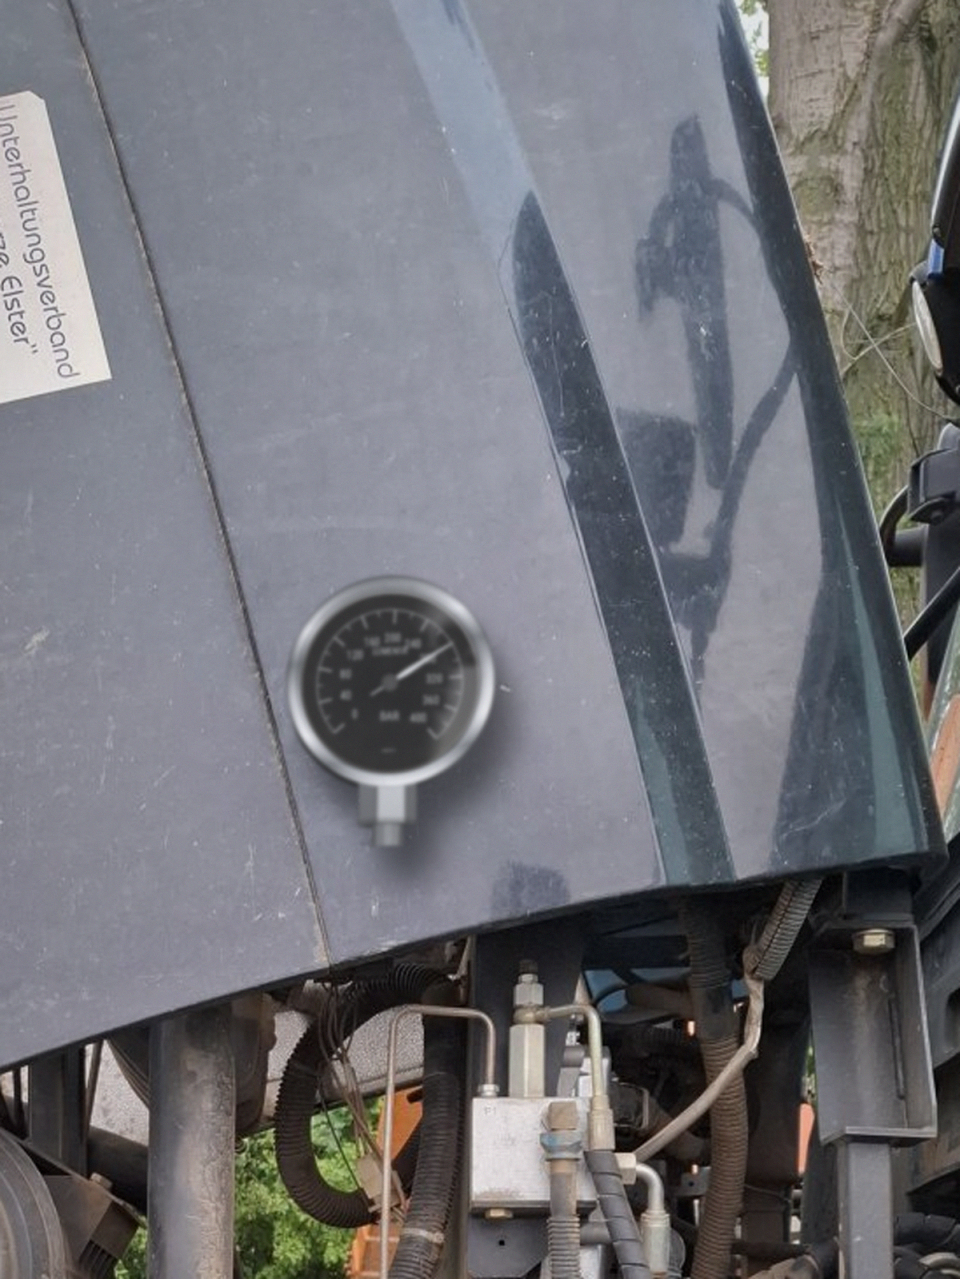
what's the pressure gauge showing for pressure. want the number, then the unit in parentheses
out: 280 (bar)
